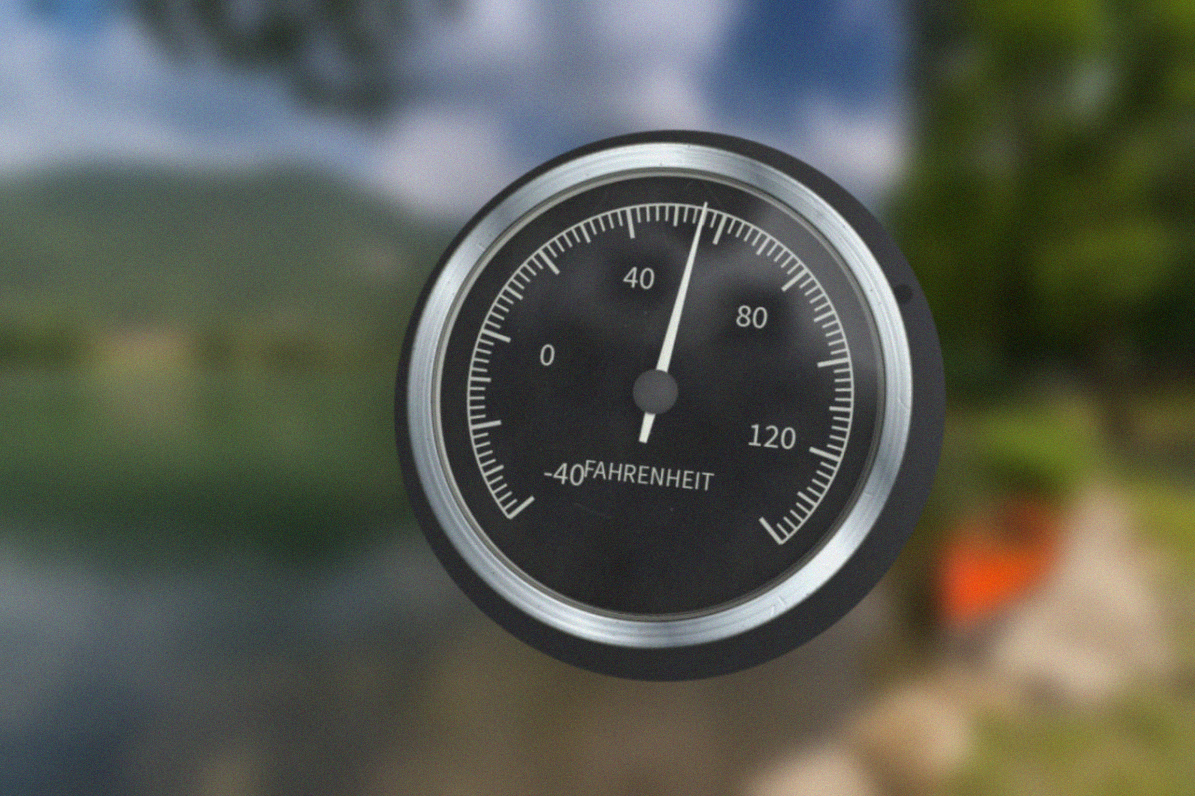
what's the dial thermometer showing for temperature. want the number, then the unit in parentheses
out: 56 (°F)
